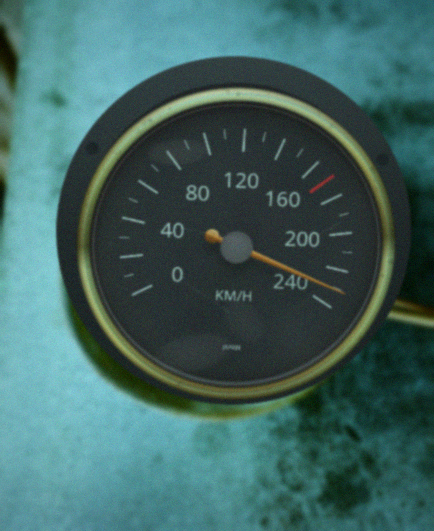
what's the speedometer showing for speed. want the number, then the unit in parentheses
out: 230 (km/h)
